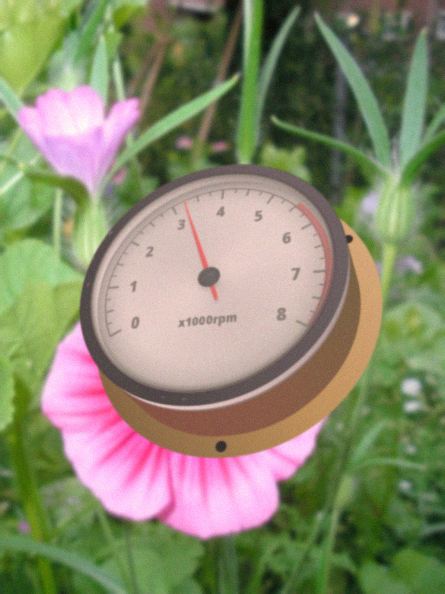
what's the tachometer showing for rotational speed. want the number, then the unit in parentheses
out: 3250 (rpm)
